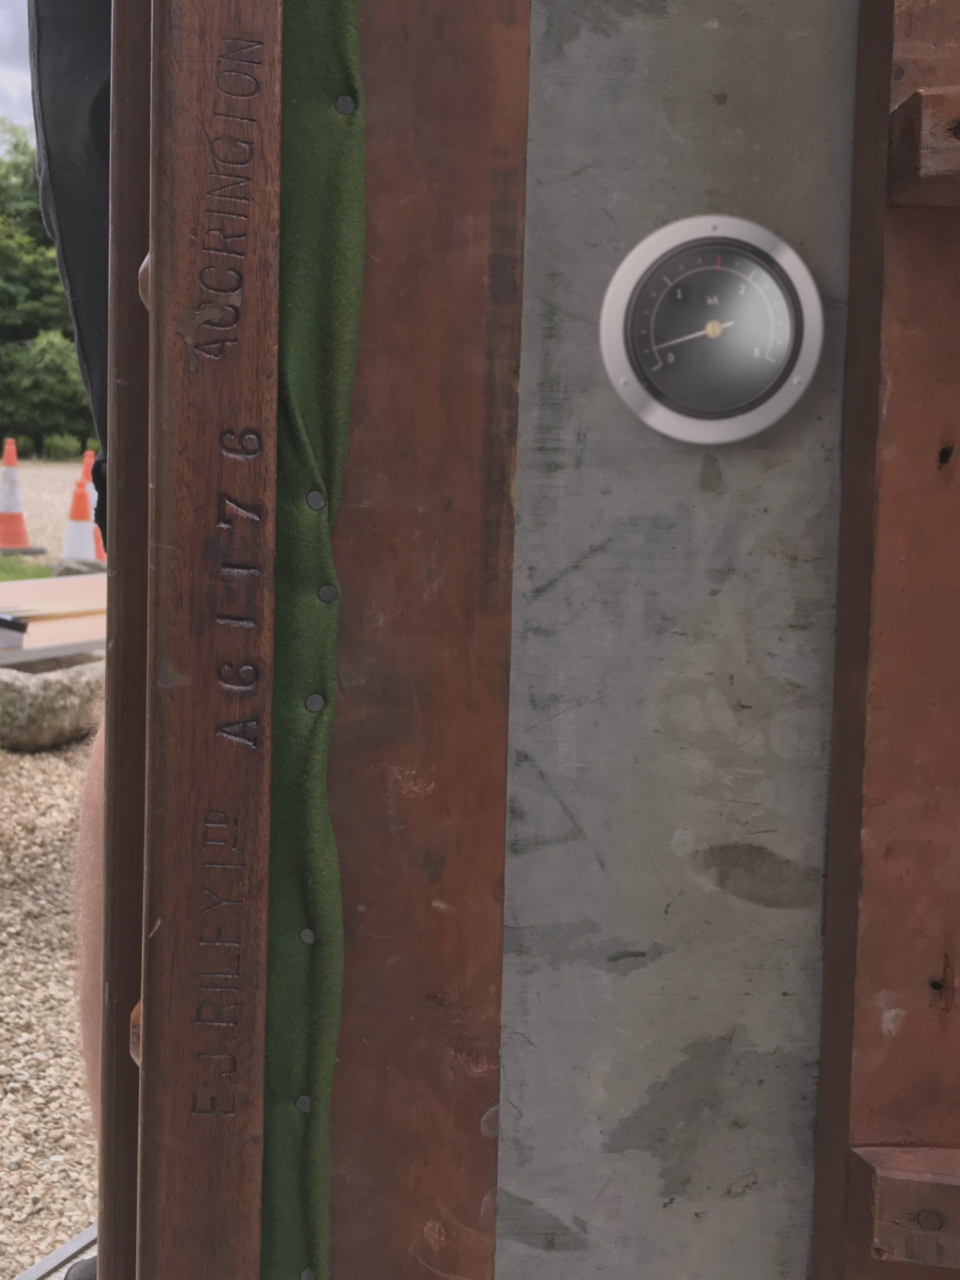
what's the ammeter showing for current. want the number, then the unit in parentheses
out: 0.2 (kA)
